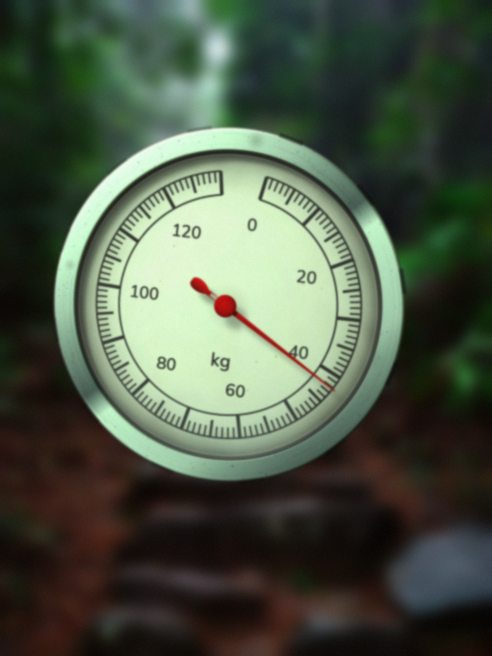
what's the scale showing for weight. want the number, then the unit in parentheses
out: 42 (kg)
